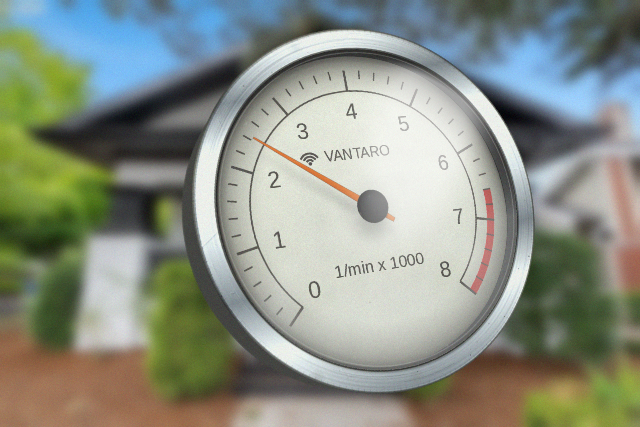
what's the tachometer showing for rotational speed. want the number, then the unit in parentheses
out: 2400 (rpm)
